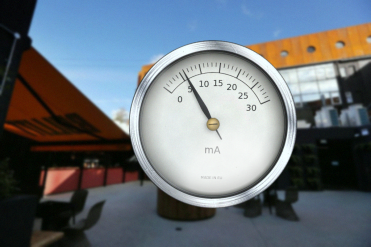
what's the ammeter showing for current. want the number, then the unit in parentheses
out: 6 (mA)
